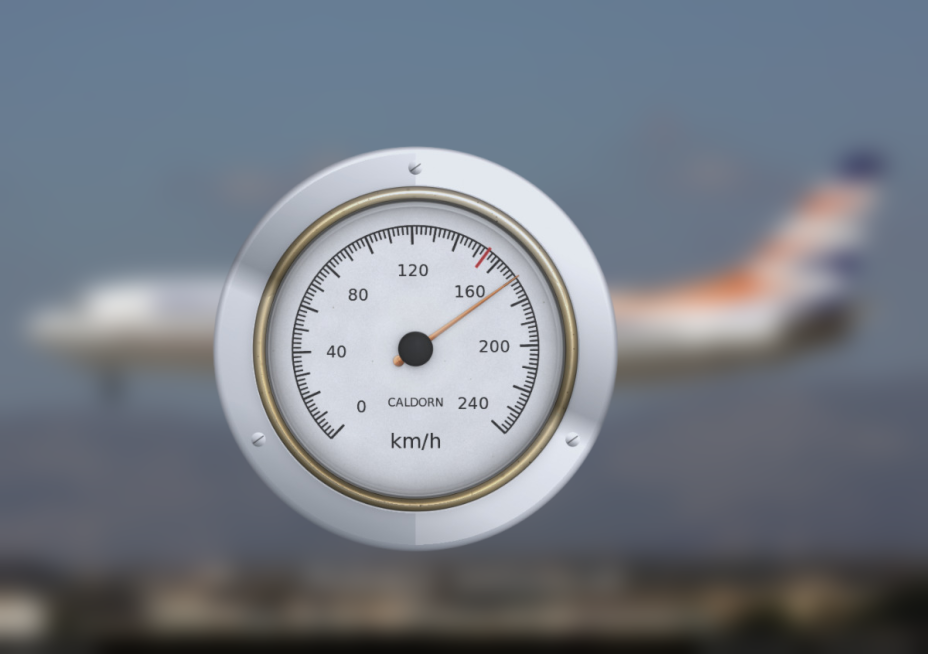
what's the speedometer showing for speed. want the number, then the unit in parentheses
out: 170 (km/h)
